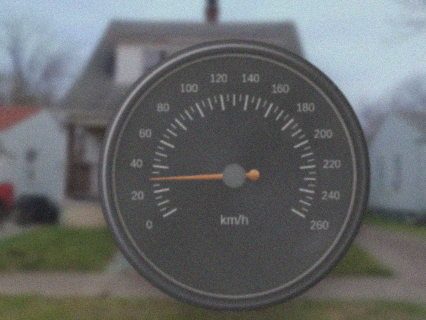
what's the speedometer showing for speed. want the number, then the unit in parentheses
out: 30 (km/h)
